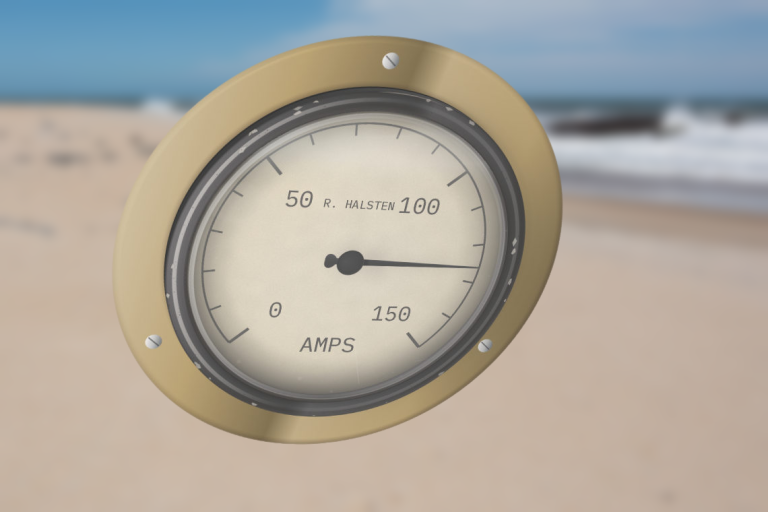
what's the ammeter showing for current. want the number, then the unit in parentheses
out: 125 (A)
